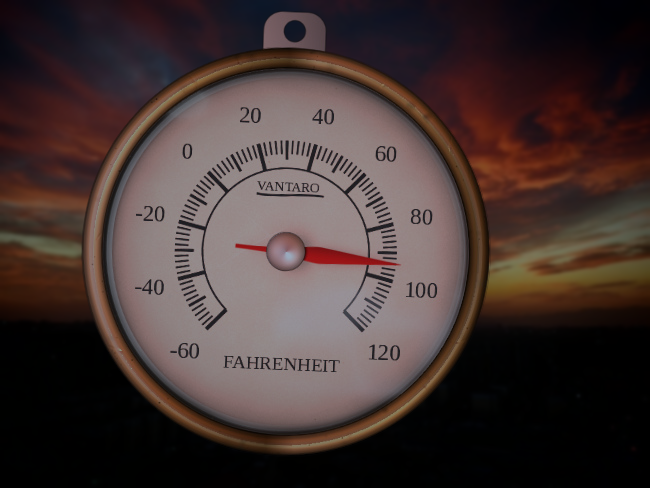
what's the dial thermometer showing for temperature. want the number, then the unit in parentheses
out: 94 (°F)
